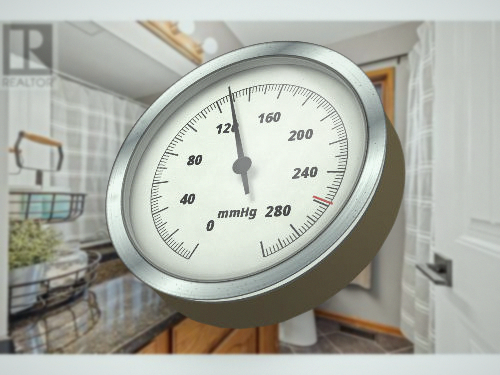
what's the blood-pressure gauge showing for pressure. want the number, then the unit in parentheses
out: 130 (mmHg)
